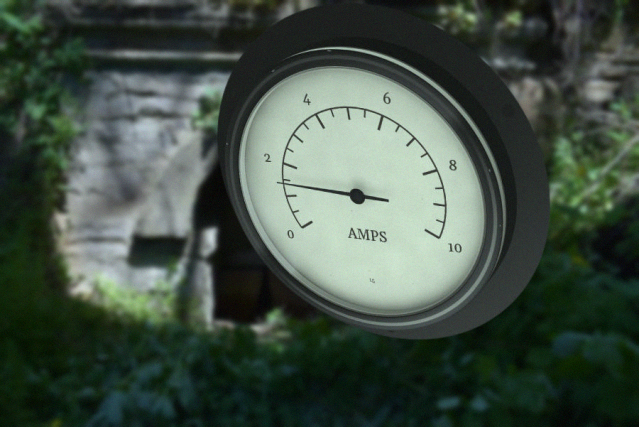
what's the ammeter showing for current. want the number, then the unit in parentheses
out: 1.5 (A)
